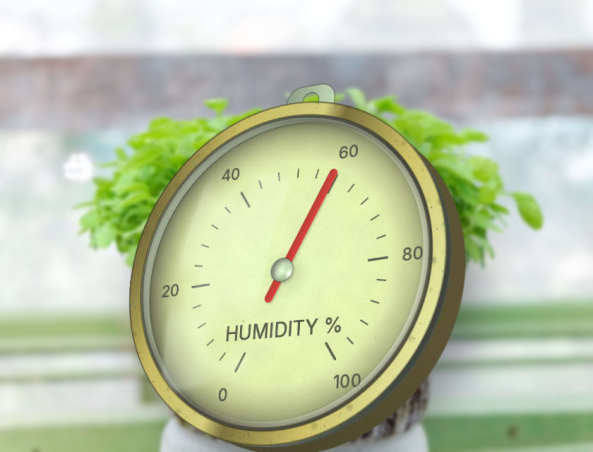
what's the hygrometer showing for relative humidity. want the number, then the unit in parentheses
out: 60 (%)
